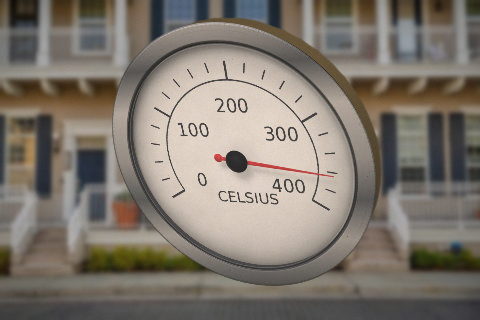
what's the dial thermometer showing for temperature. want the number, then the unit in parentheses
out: 360 (°C)
